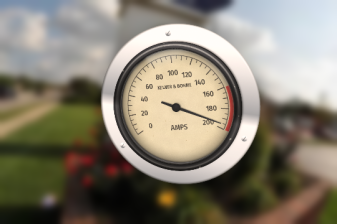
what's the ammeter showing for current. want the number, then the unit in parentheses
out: 195 (A)
